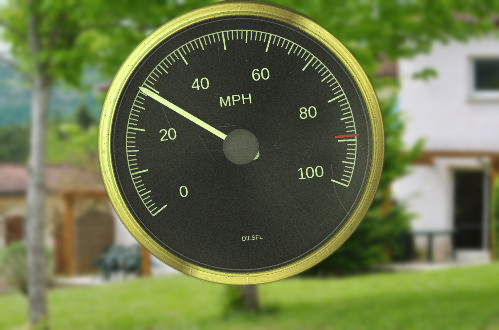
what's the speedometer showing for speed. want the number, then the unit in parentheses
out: 29 (mph)
